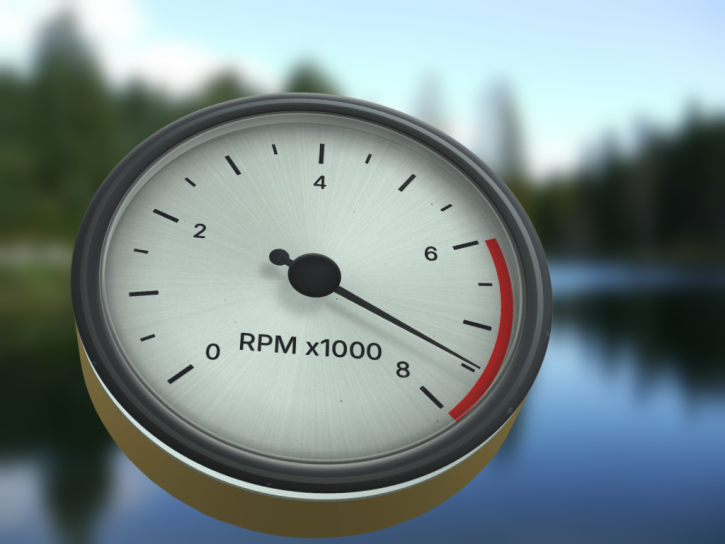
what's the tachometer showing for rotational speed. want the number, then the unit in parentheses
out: 7500 (rpm)
